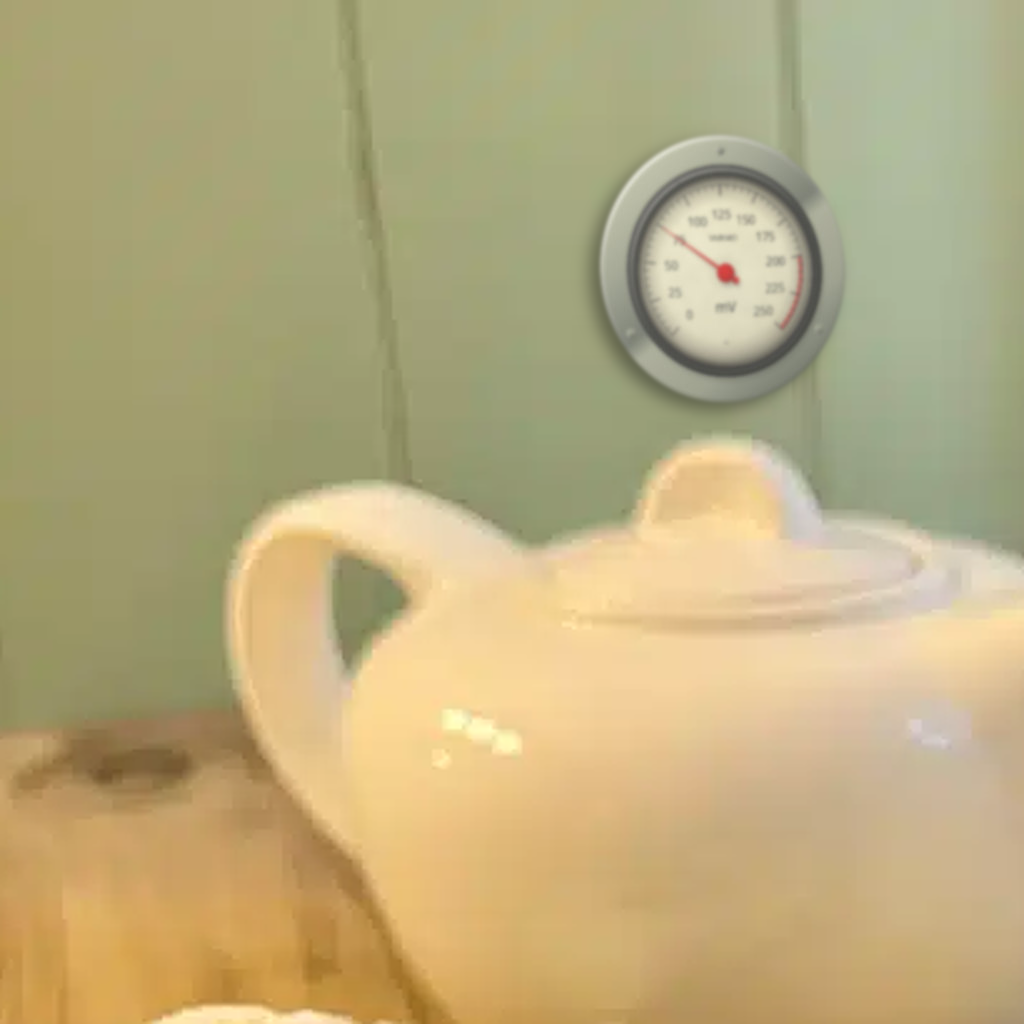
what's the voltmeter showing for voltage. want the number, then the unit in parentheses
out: 75 (mV)
